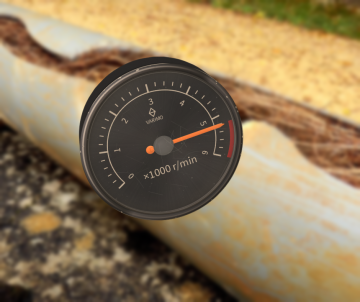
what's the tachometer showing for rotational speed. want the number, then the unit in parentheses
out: 5200 (rpm)
